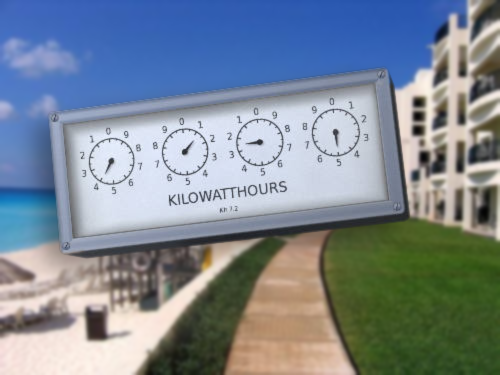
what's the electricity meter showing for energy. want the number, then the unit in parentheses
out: 4125 (kWh)
